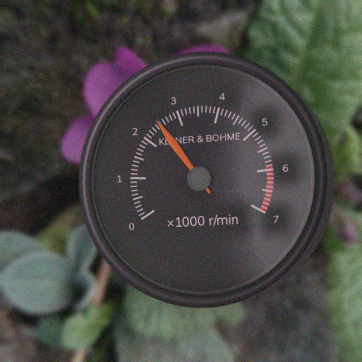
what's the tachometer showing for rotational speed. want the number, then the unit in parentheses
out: 2500 (rpm)
